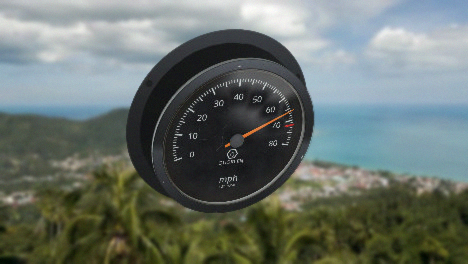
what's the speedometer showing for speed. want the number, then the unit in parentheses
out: 65 (mph)
